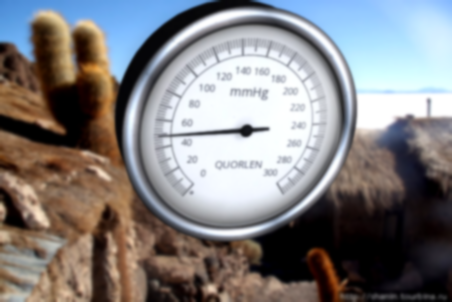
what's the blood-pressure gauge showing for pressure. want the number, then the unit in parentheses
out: 50 (mmHg)
